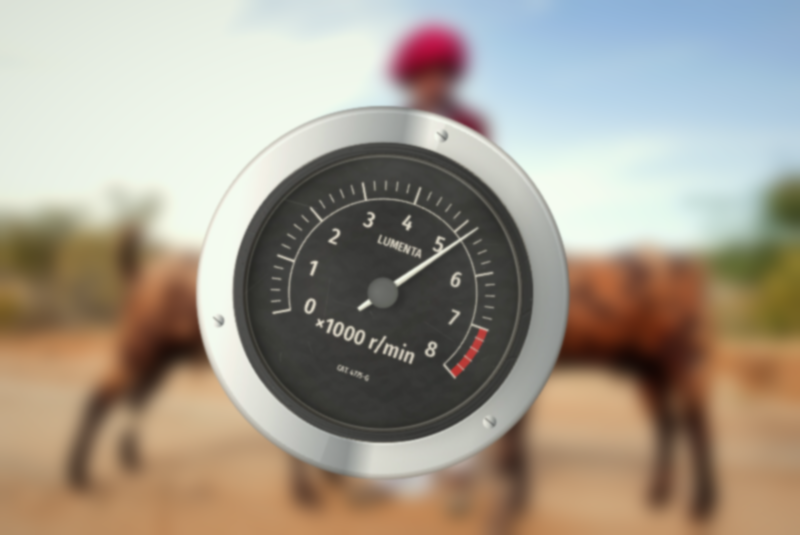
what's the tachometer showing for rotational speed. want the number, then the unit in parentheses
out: 5200 (rpm)
